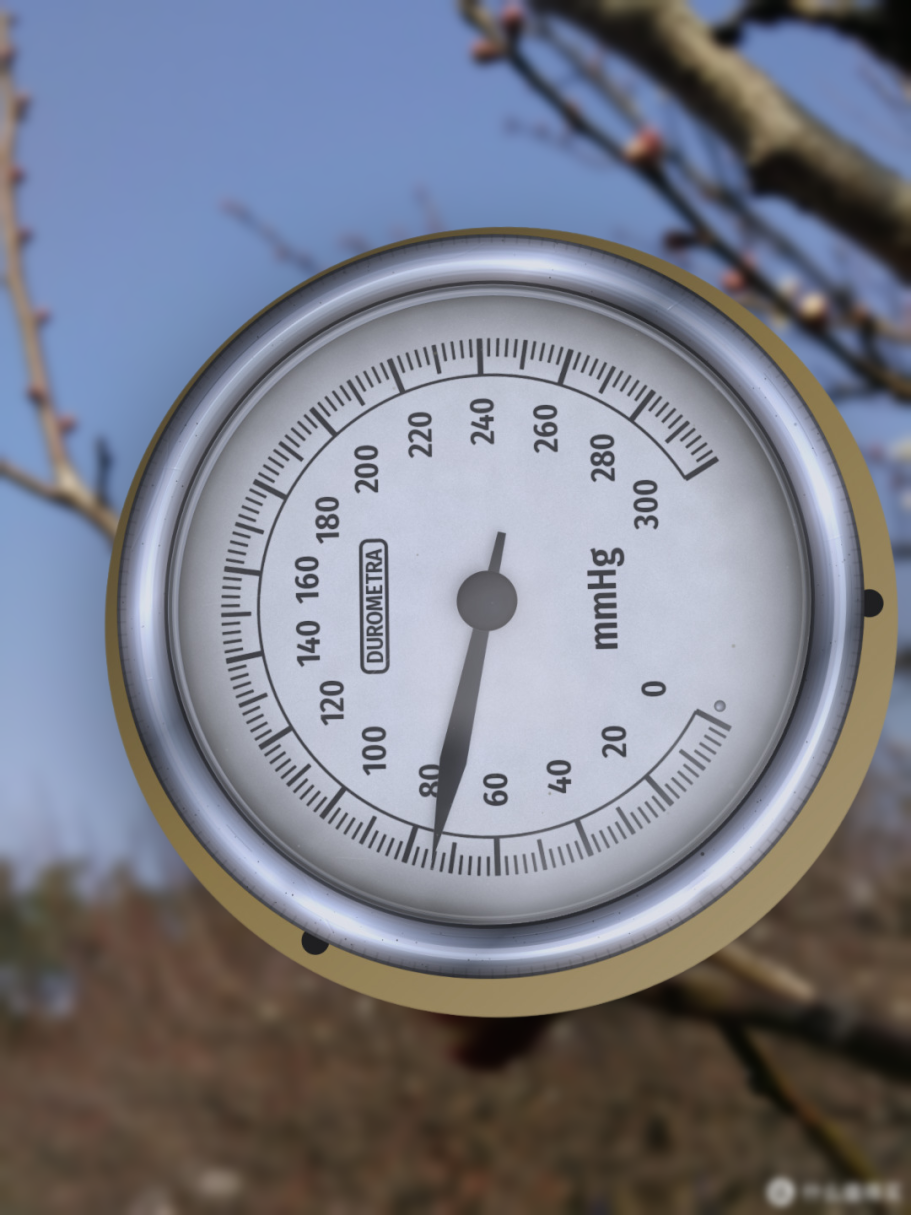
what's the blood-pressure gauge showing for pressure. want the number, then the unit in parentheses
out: 74 (mmHg)
